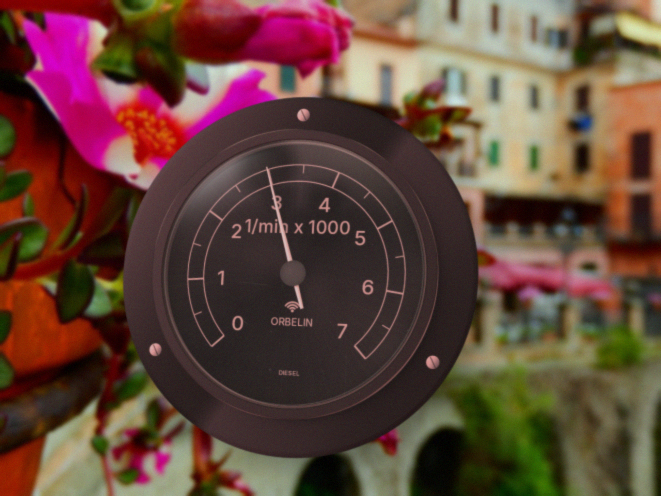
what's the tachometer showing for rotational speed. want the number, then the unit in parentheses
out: 3000 (rpm)
